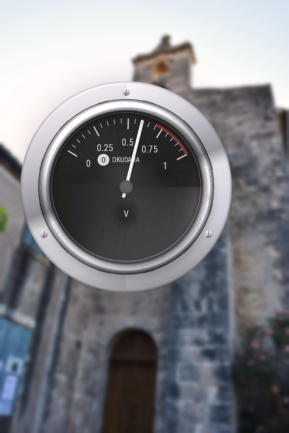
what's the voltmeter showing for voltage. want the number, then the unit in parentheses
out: 0.6 (V)
